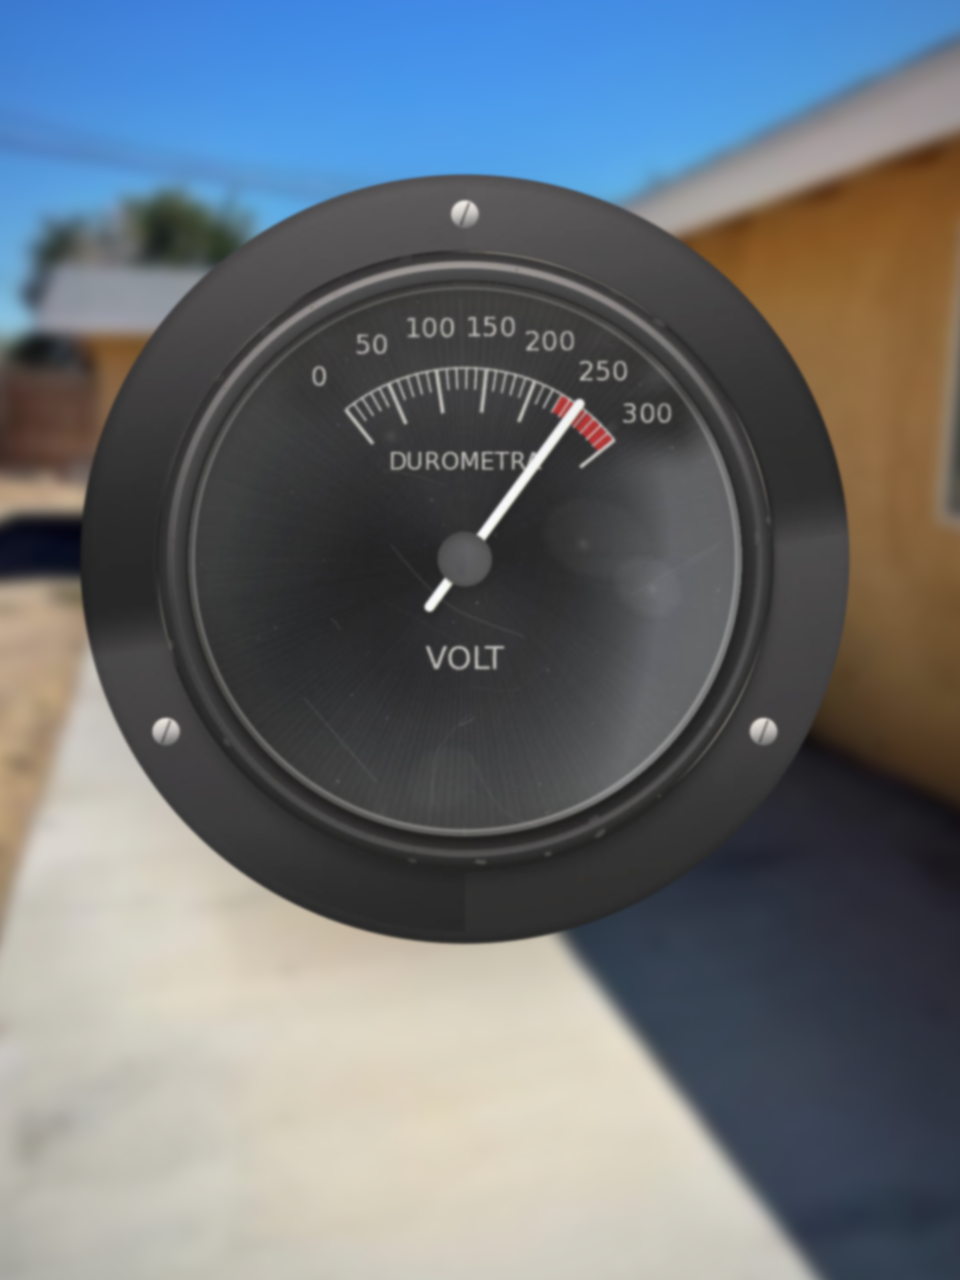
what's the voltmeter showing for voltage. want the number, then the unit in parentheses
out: 250 (V)
